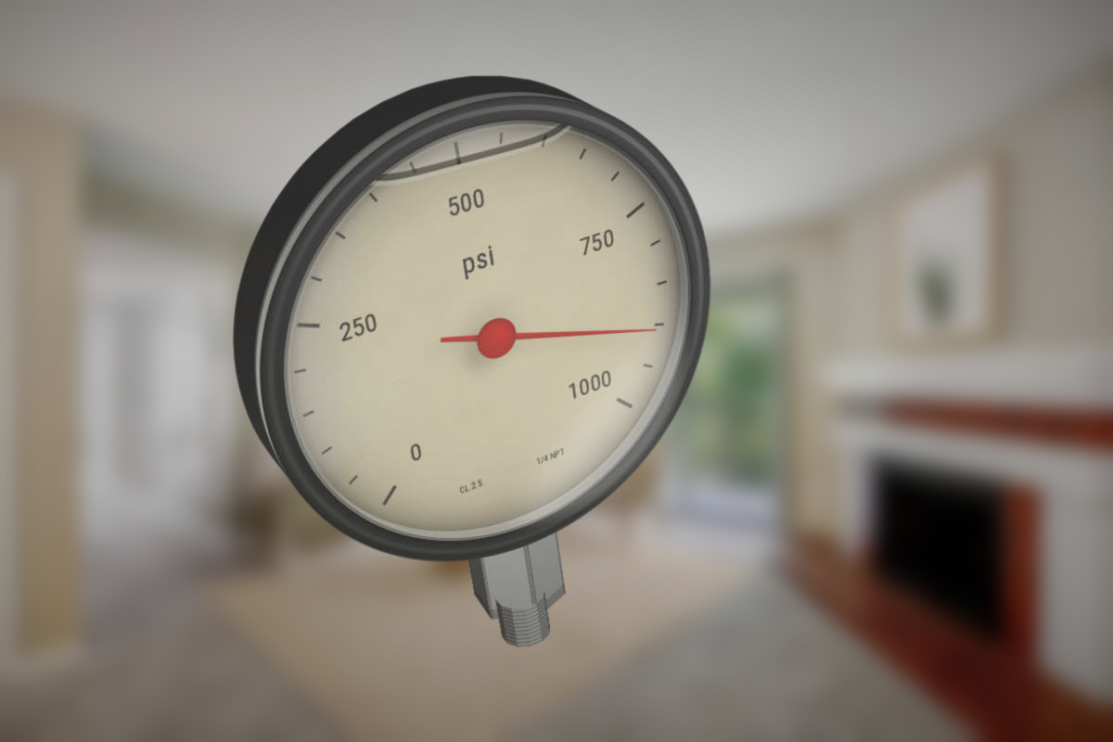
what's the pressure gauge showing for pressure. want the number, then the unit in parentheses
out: 900 (psi)
